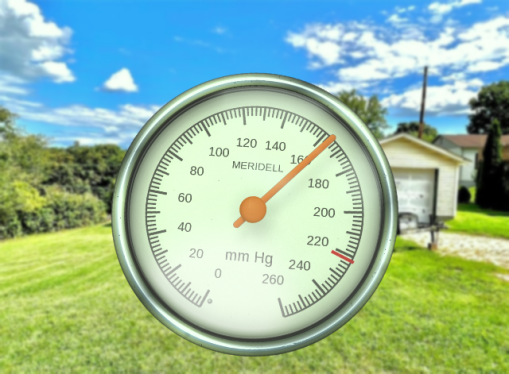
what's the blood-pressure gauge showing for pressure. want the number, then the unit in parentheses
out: 164 (mmHg)
